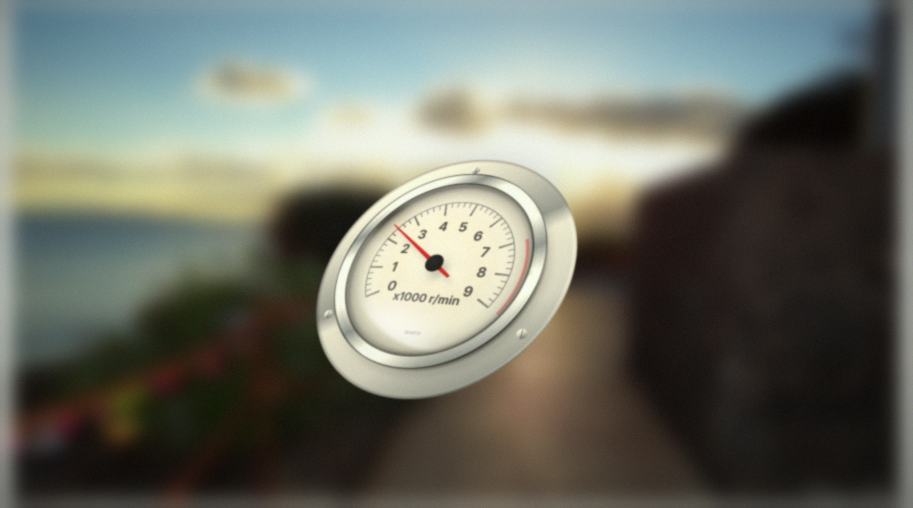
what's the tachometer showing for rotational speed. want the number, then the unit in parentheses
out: 2400 (rpm)
